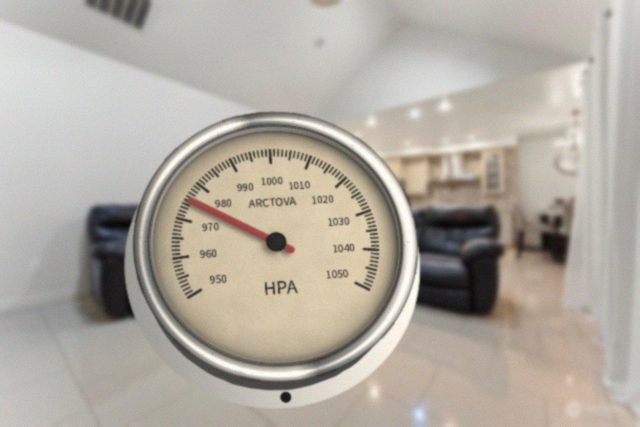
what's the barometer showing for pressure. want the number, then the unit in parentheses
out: 975 (hPa)
